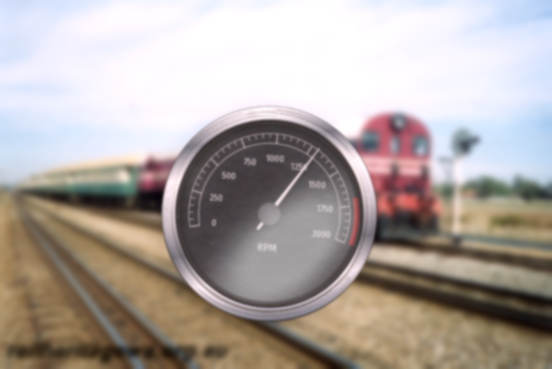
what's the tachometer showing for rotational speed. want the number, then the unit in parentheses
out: 1300 (rpm)
